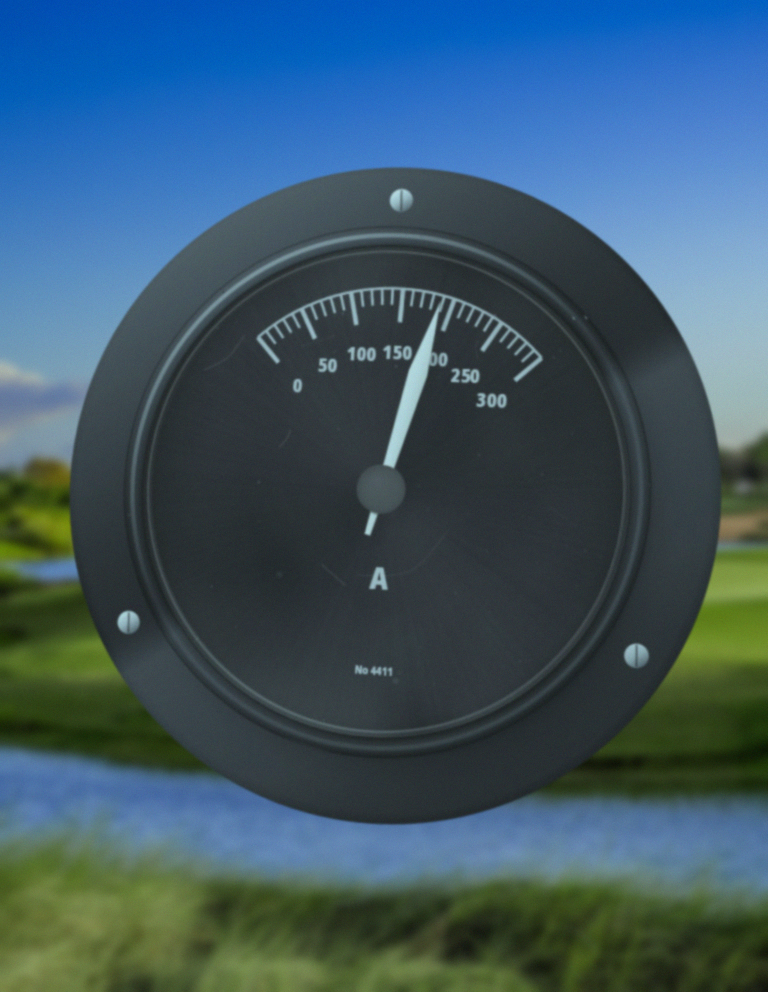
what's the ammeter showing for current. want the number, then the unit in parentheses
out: 190 (A)
